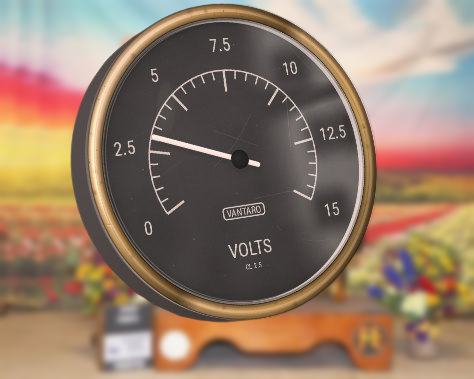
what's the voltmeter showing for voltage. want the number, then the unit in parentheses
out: 3 (V)
